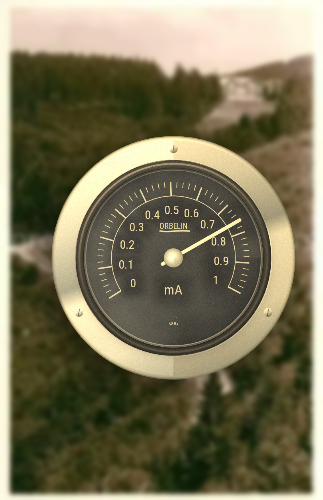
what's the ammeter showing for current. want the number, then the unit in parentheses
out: 0.76 (mA)
